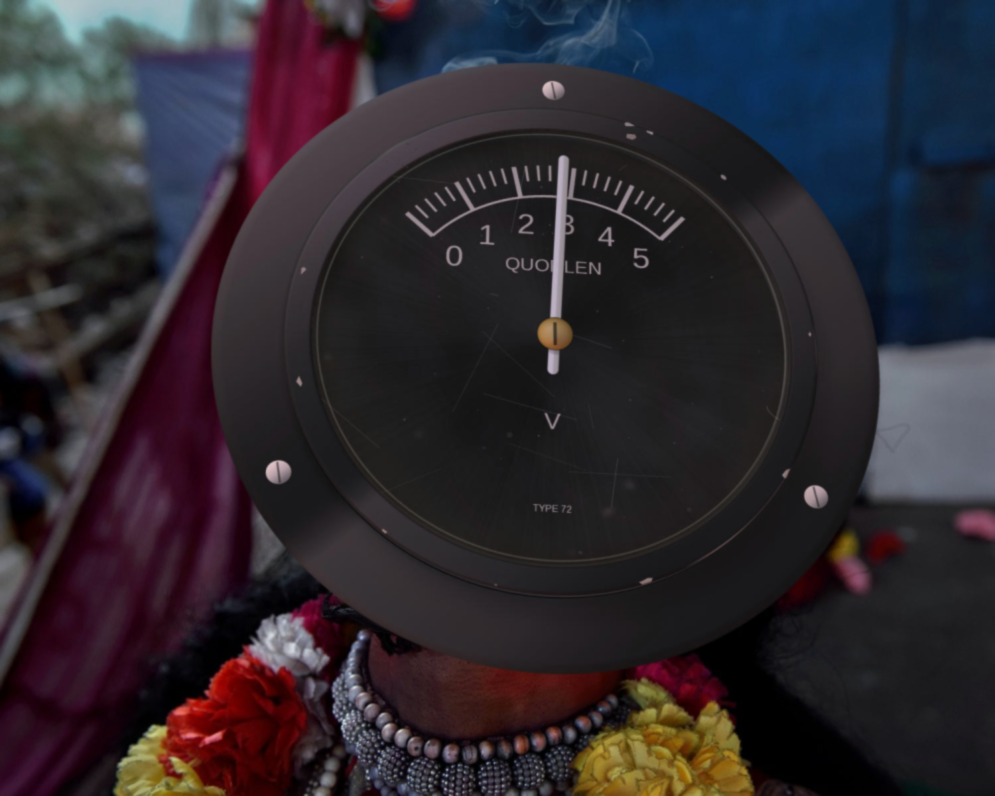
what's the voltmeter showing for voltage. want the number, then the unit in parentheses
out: 2.8 (V)
